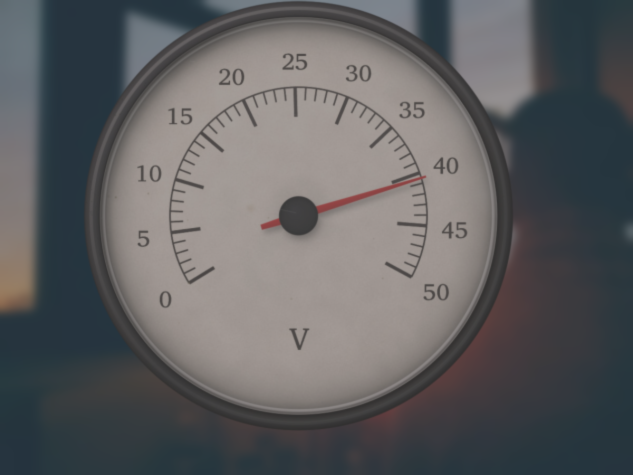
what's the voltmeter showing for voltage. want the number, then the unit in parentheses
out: 40.5 (V)
